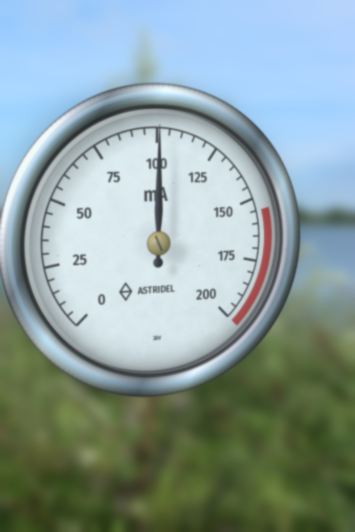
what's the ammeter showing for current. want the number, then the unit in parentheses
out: 100 (mA)
